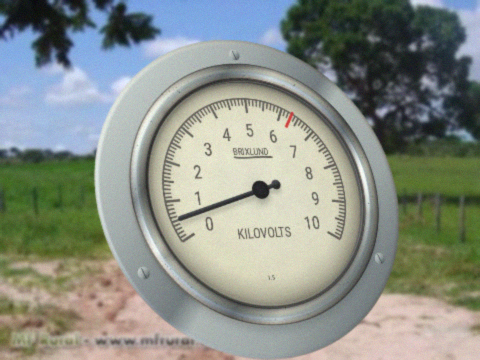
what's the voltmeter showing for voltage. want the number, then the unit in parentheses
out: 0.5 (kV)
